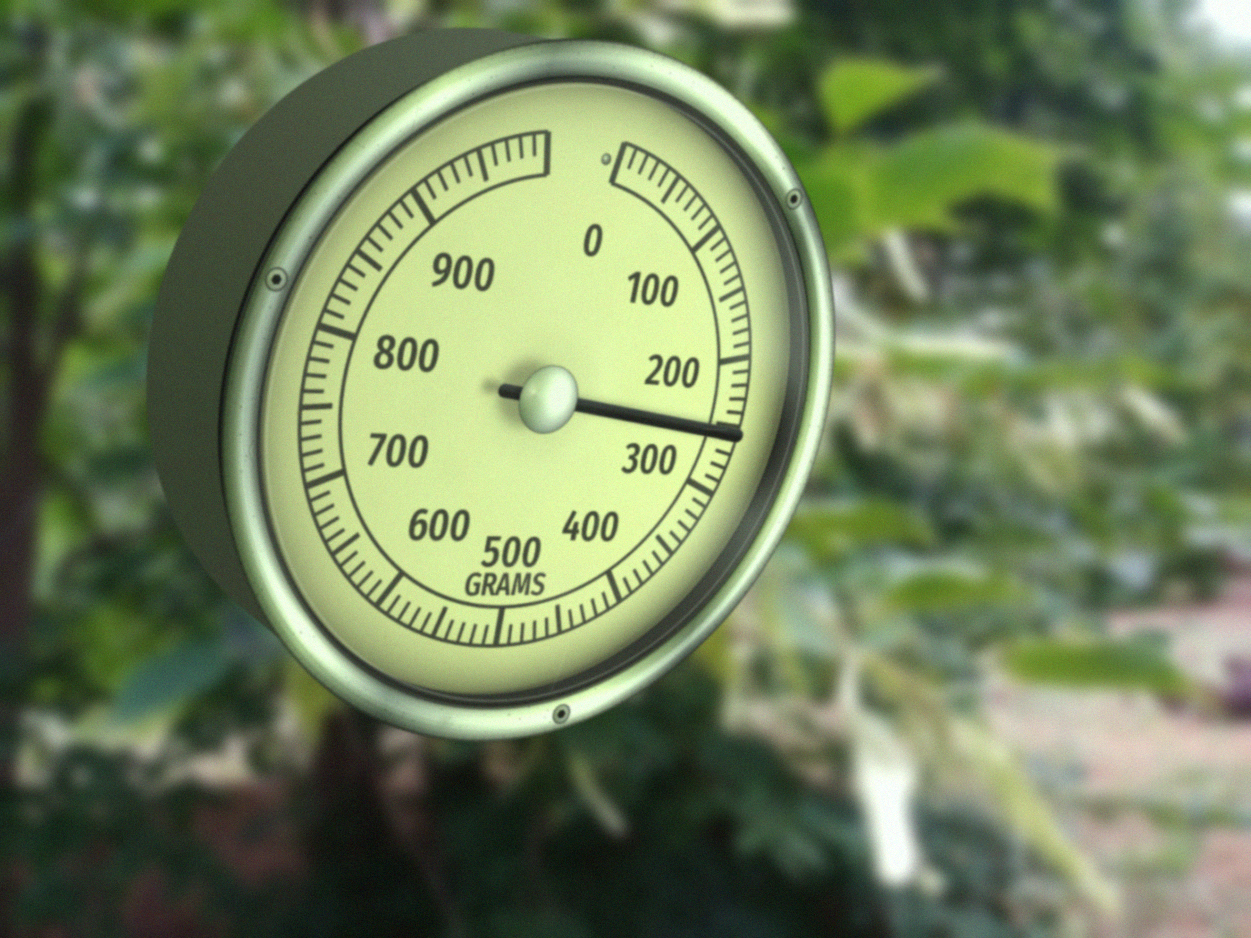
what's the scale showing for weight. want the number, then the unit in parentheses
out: 255 (g)
